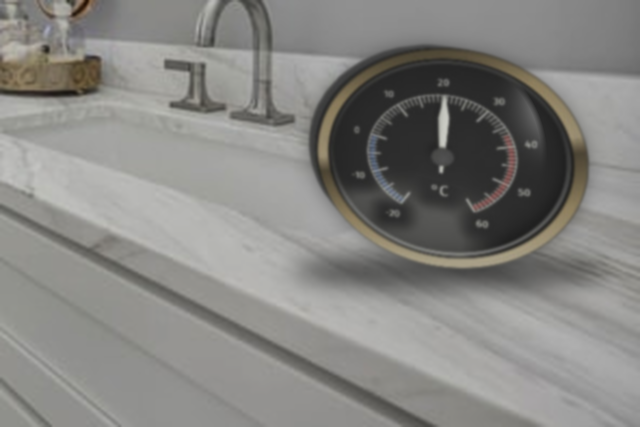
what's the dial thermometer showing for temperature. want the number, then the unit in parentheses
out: 20 (°C)
